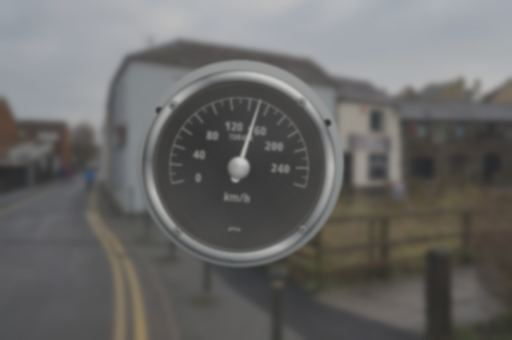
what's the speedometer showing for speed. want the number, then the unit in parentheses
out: 150 (km/h)
